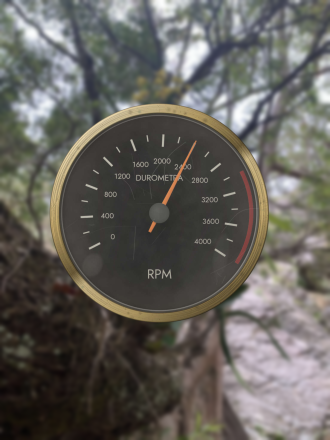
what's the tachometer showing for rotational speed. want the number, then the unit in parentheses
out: 2400 (rpm)
